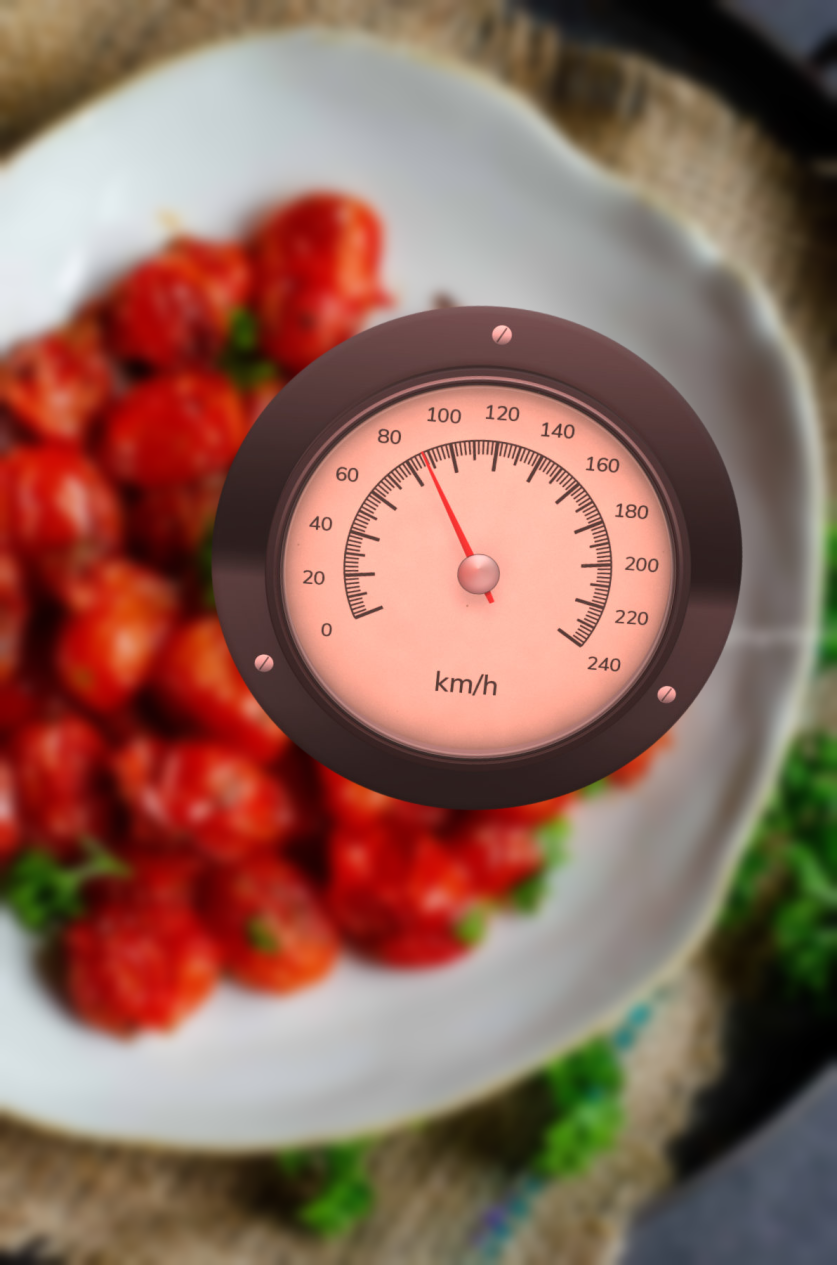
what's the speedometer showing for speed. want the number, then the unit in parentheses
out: 88 (km/h)
